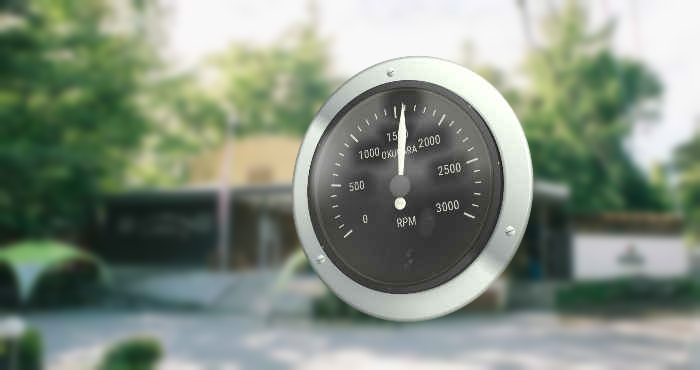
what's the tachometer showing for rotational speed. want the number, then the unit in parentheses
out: 1600 (rpm)
